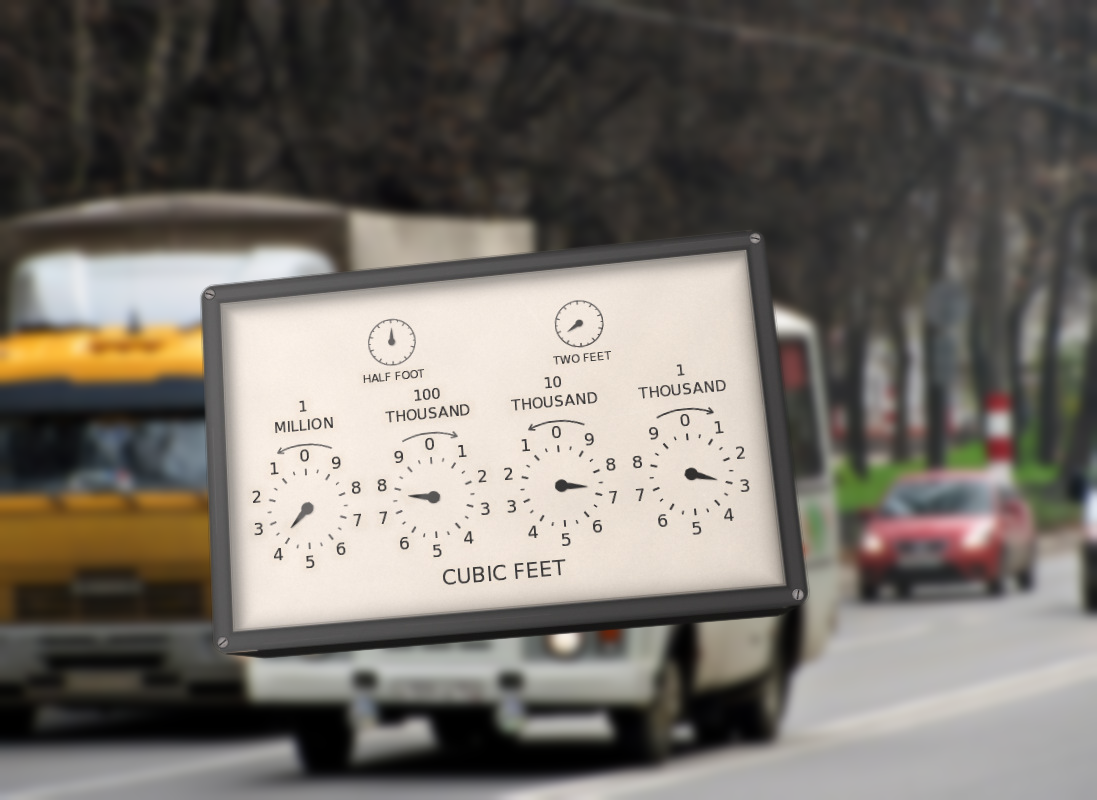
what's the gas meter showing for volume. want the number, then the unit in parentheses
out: 377300 (ft³)
